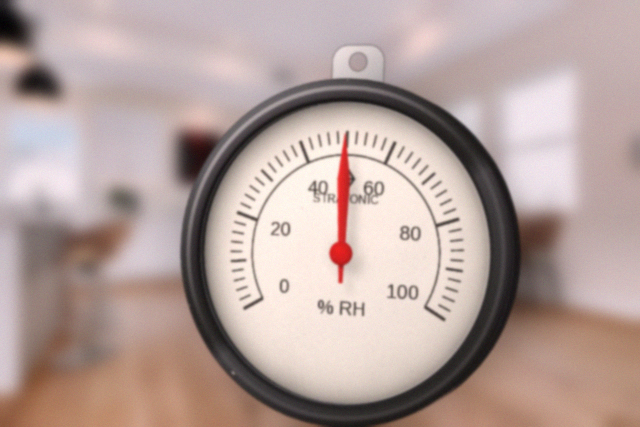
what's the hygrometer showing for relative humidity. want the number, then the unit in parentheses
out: 50 (%)
